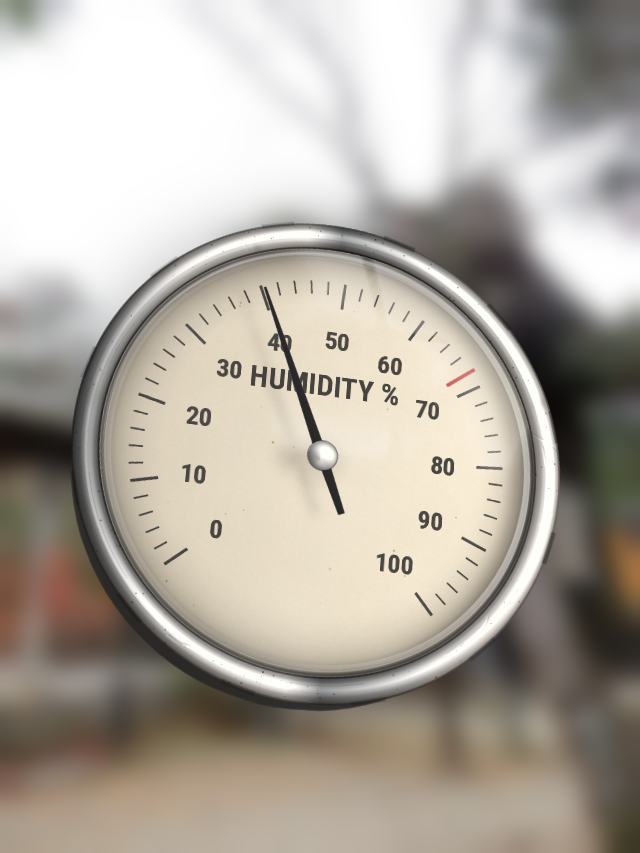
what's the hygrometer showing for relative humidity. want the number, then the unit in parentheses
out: 40 (%)
